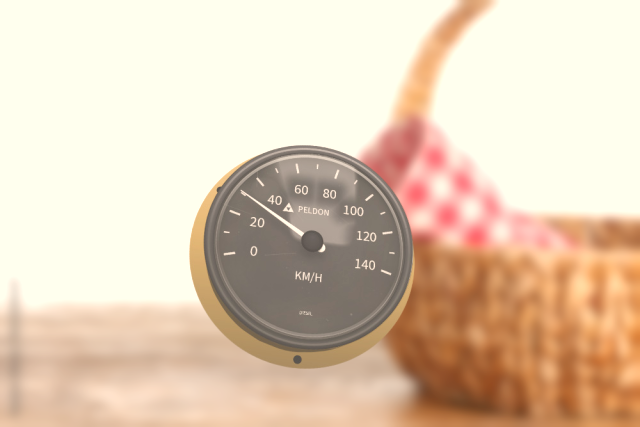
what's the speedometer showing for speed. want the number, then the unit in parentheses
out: 30 (km/h)
